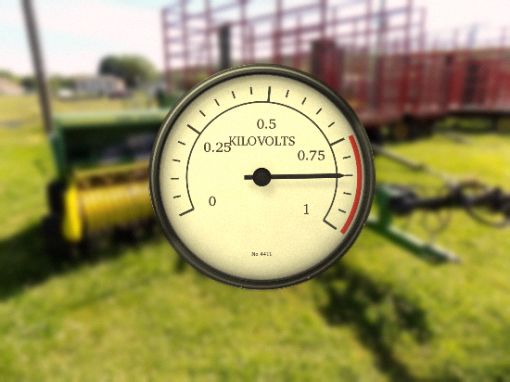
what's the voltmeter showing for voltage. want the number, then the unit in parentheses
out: 0.85 (kV)
